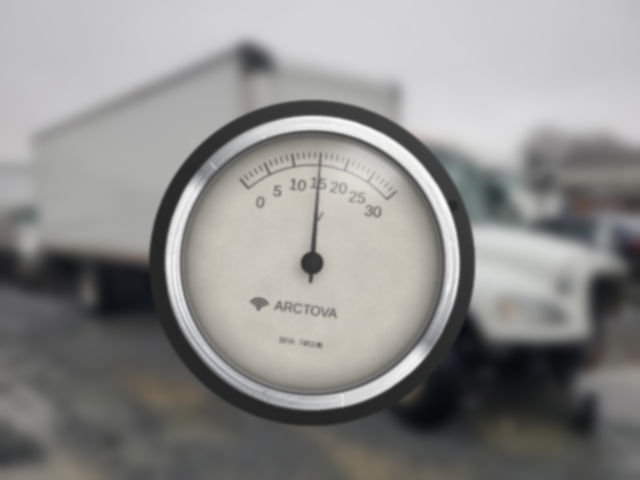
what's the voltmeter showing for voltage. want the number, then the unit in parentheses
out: 15 (V)
